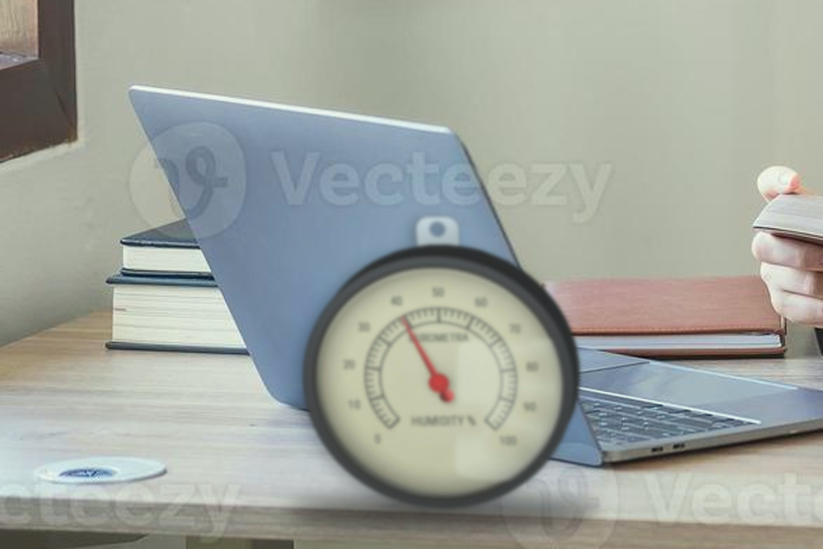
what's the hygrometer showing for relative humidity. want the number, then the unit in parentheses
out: 40 (%)
